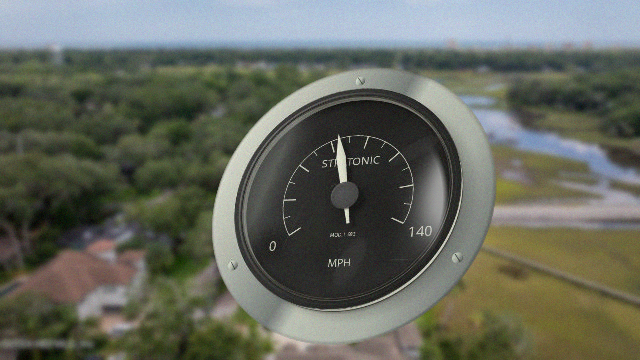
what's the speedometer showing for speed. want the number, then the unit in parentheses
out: 65 (mph)
